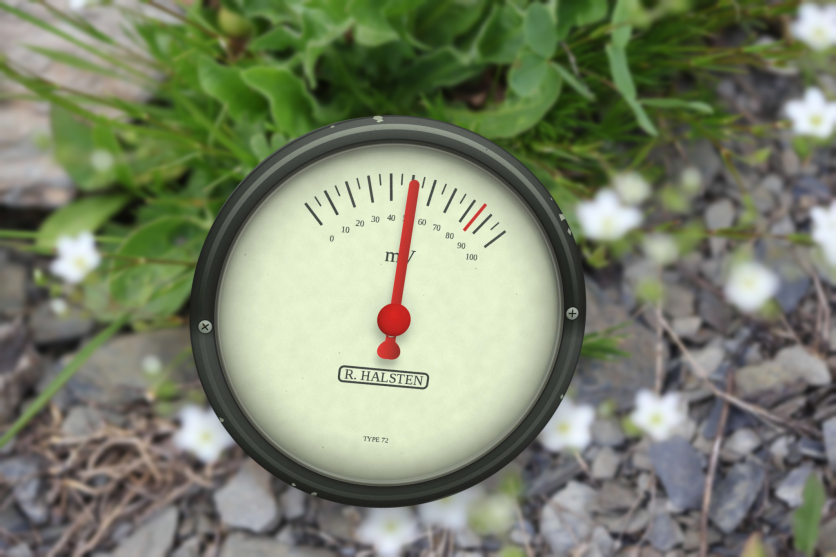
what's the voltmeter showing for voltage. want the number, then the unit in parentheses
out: 50 (mV)
